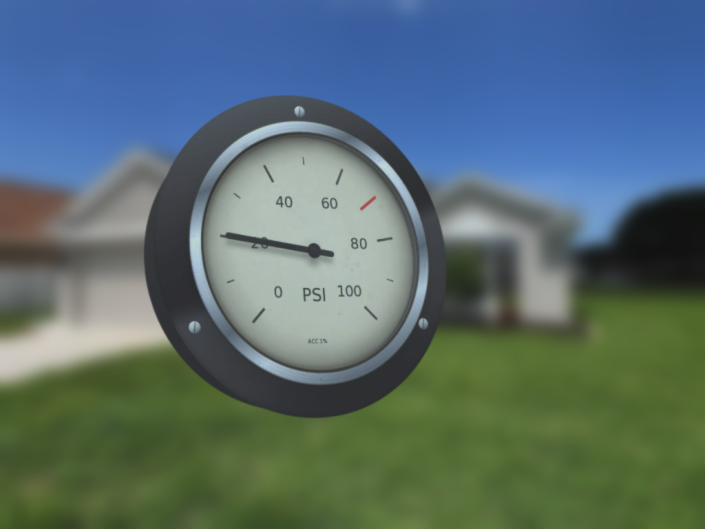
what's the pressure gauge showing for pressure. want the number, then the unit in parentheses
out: 20 (psi)
